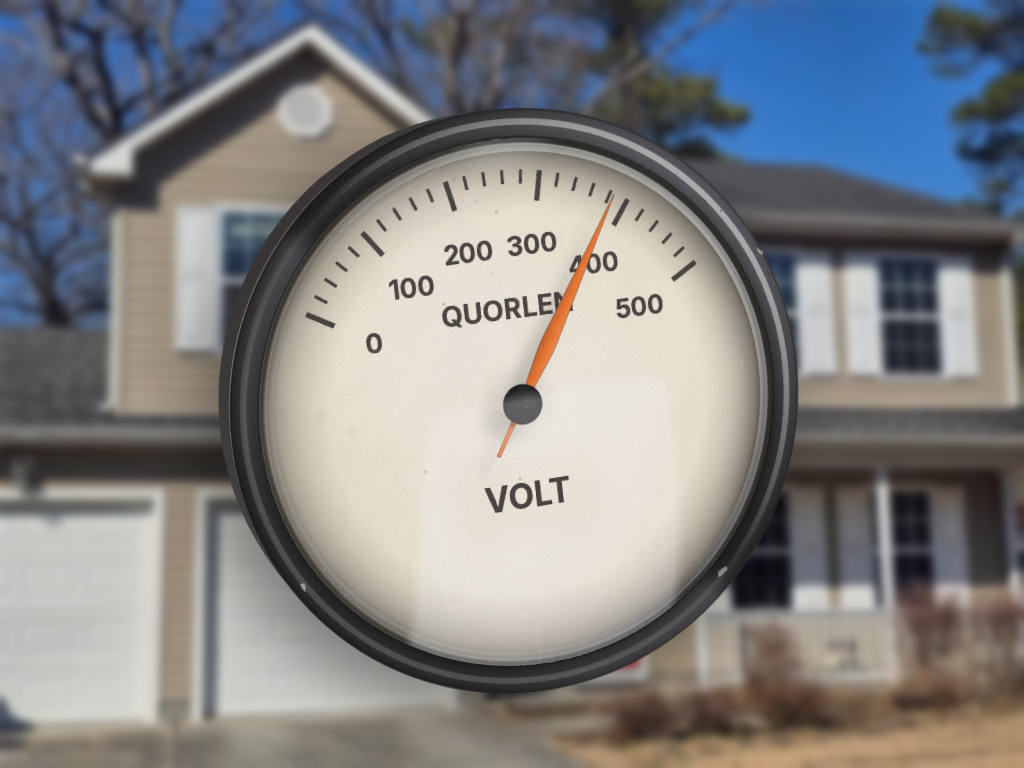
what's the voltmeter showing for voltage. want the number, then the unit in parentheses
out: 380 (V)
